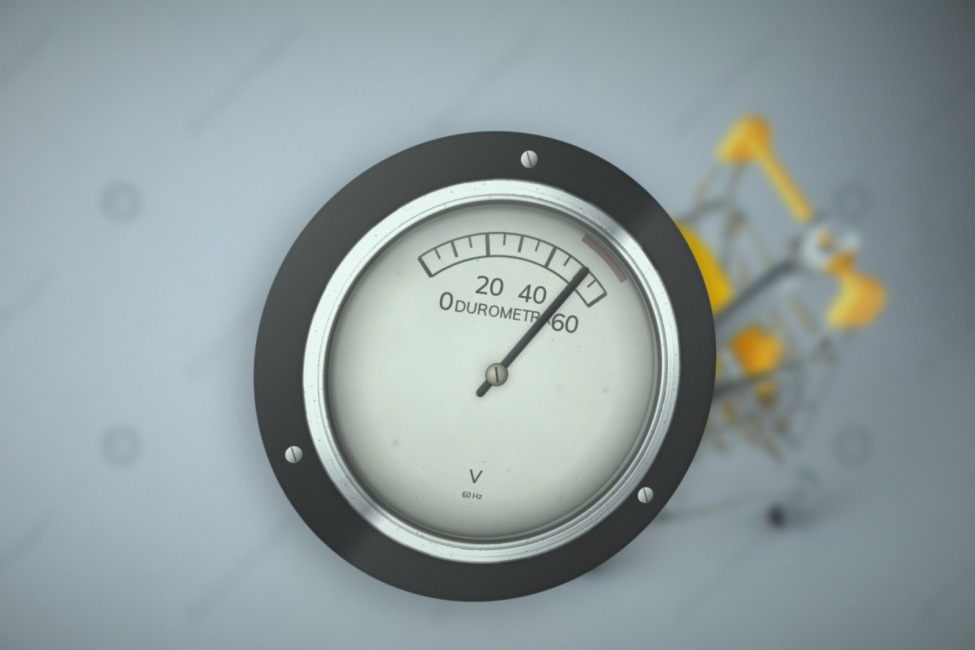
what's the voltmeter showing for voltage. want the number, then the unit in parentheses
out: 50 (V)
